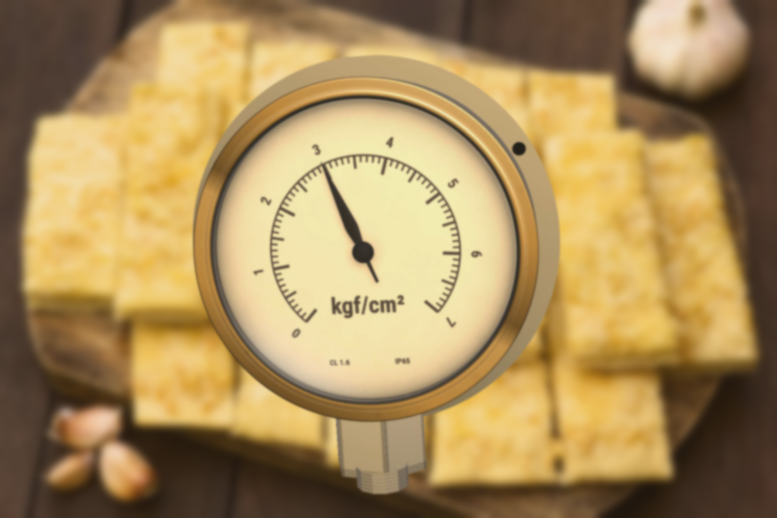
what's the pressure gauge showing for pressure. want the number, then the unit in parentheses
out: 3 (kg/cm²)
